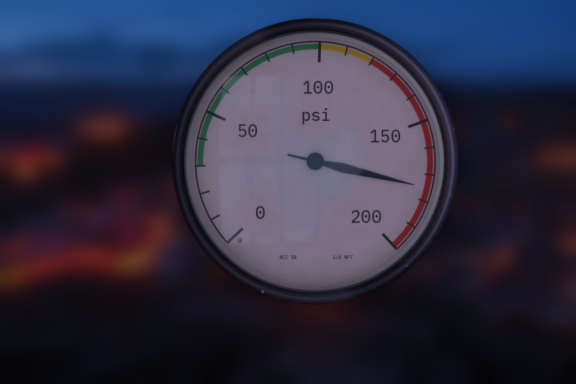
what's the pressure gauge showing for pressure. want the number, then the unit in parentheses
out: 175 (psi)
